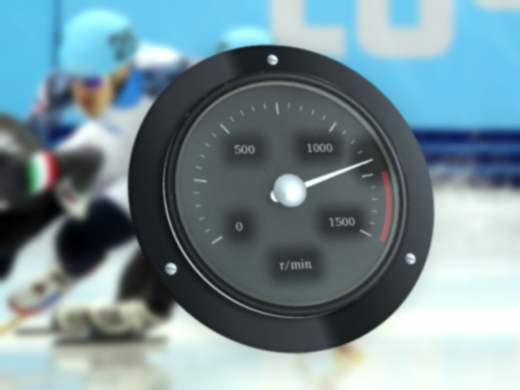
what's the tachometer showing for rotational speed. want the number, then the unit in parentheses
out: 1200 (rpm)
